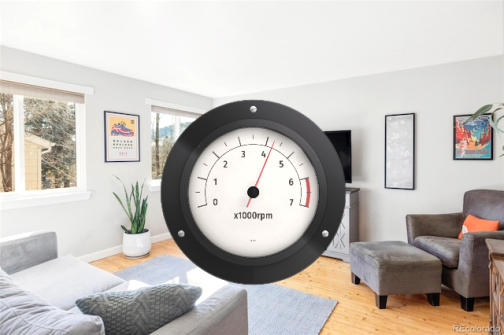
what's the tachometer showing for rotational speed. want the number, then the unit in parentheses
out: 4250 (rpm)
